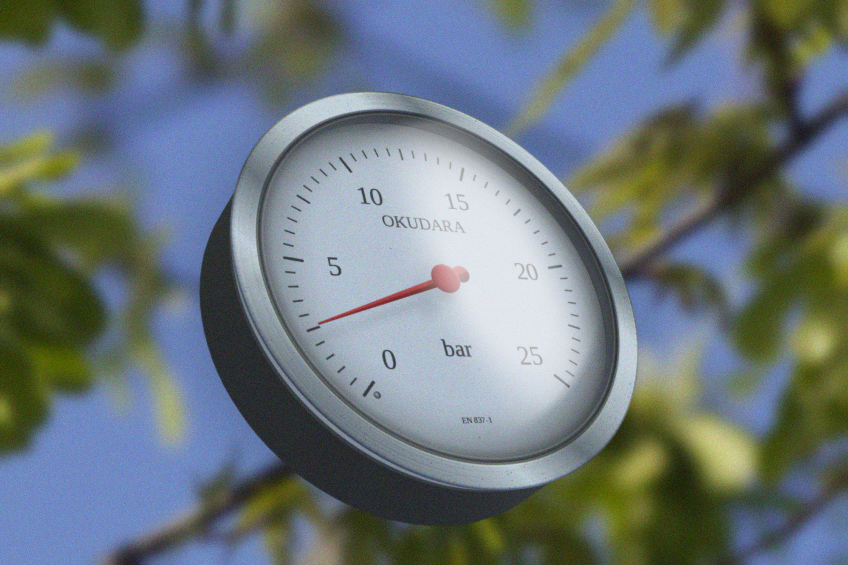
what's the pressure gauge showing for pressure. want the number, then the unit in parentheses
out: 2.5 (bar)
